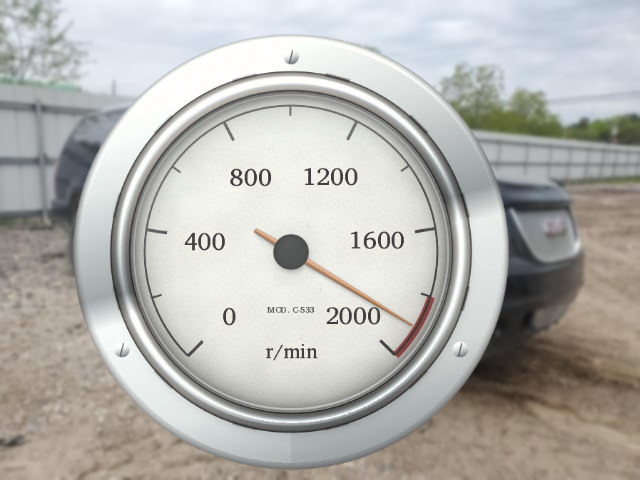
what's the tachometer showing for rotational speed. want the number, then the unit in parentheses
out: 1900 (rpm)
